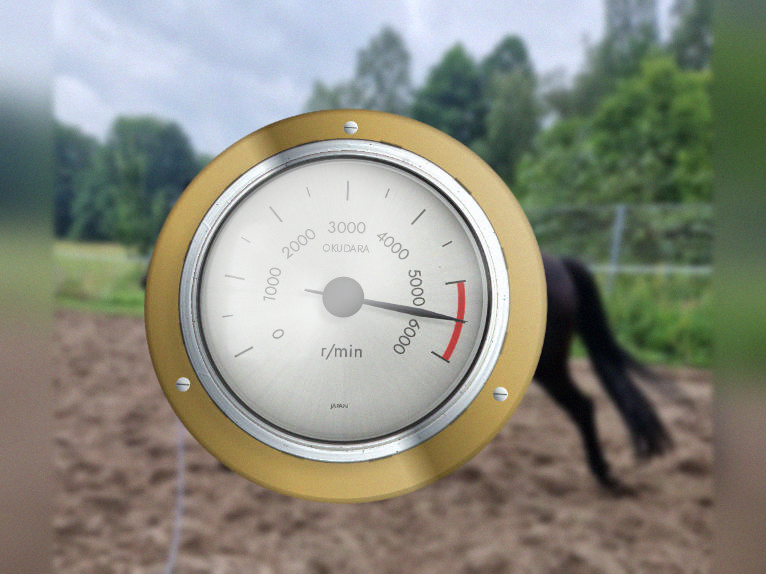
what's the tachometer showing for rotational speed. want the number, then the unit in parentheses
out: 5500 (rpm)
